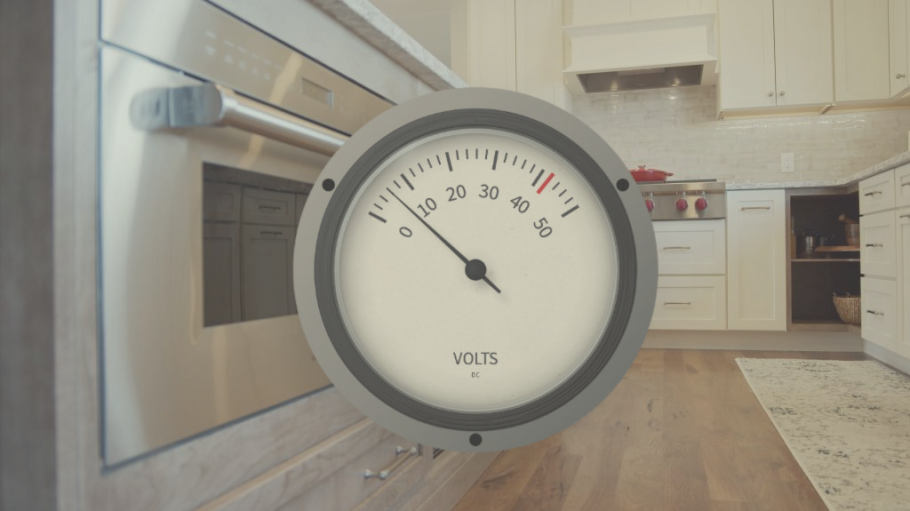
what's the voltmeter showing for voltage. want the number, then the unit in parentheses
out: 6 (V)
